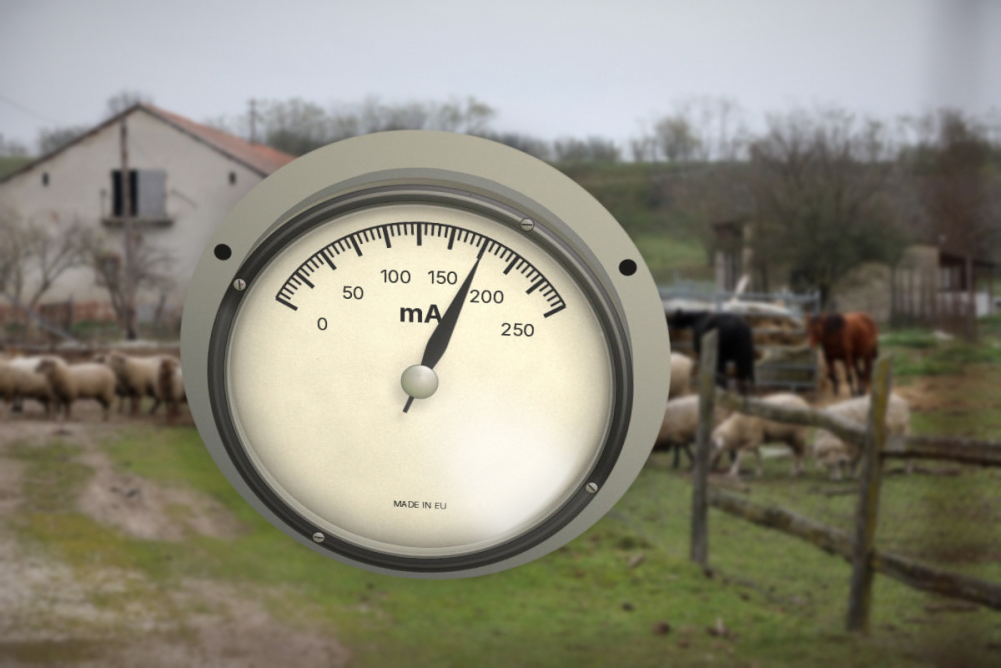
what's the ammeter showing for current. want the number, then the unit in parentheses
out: 175 (mA)
